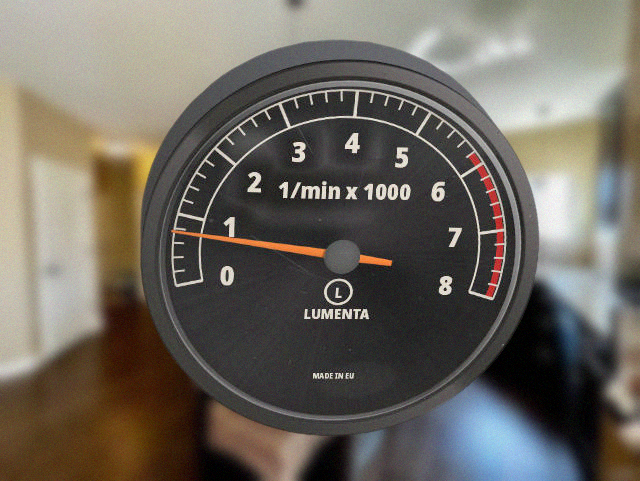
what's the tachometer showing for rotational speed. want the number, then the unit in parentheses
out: 800 (rpm)
